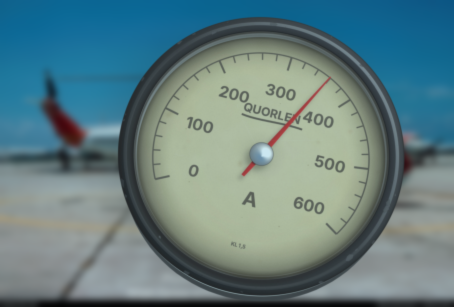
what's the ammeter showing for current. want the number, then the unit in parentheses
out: 360 (A)
